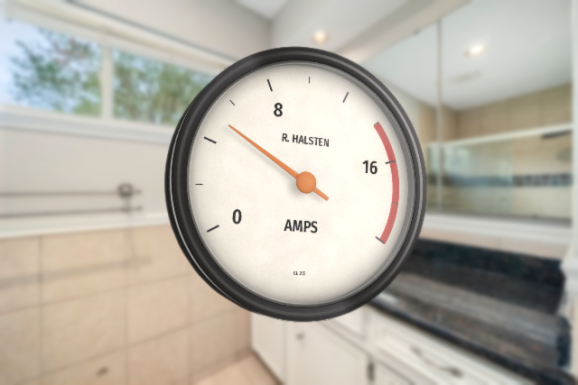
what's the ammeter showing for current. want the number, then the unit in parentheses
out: 5 (A)
